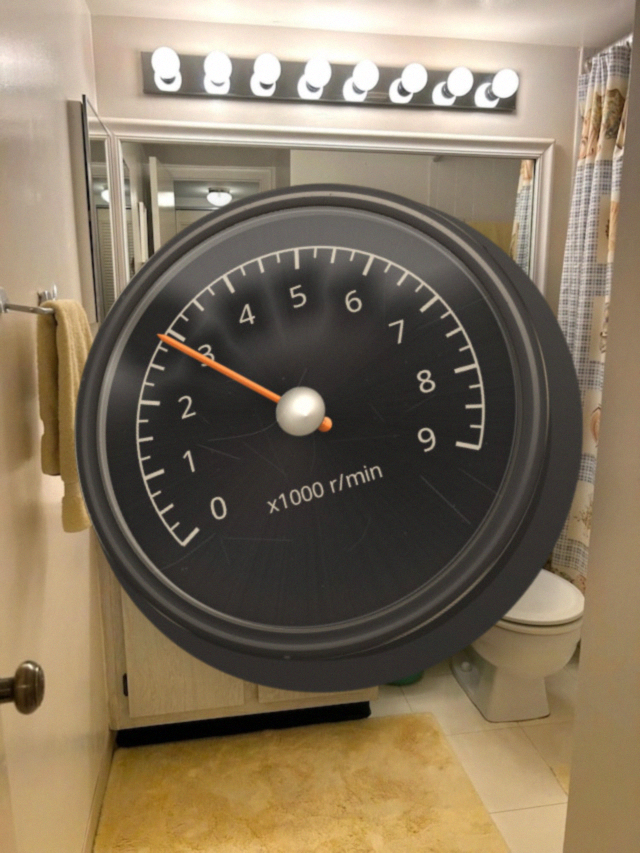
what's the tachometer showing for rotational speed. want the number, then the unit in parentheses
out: 2875 (rpm)
